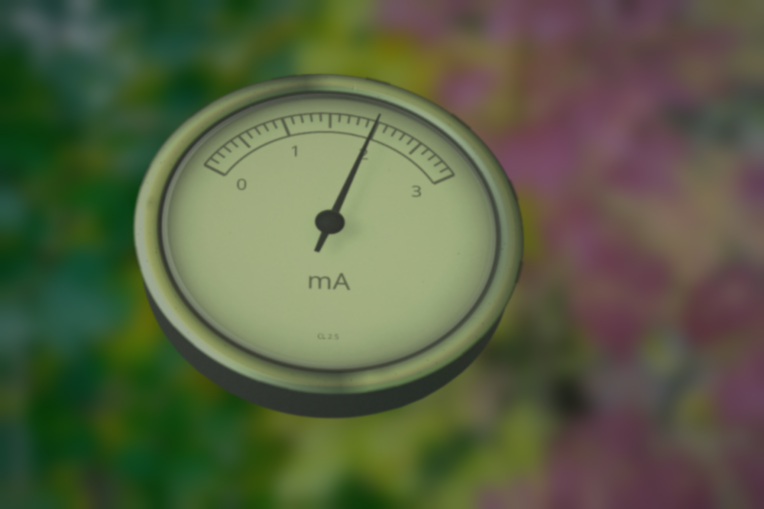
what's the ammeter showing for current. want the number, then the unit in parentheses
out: 2 (mA)
